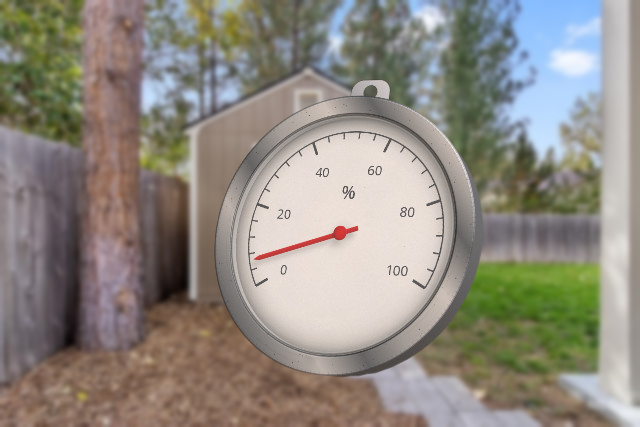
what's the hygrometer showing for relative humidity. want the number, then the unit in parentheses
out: 6 (%)
